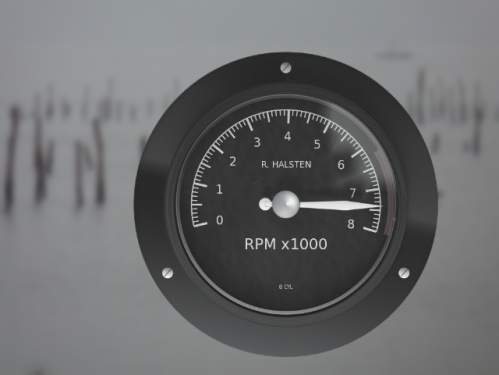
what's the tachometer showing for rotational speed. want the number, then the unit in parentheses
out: 7400 (rpm)
